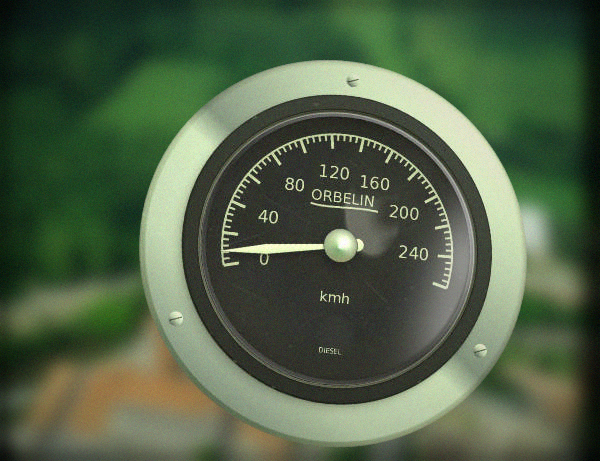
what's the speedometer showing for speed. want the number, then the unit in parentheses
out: 8 (km/h)
